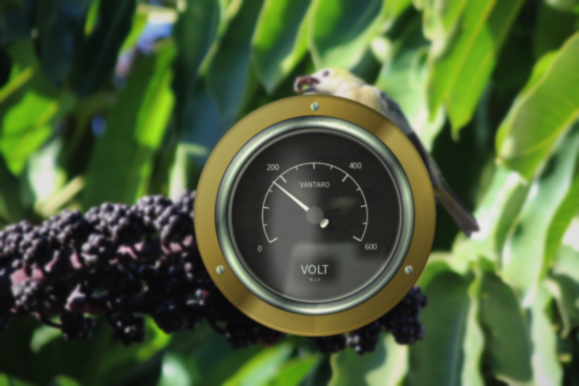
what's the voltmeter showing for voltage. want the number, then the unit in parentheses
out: 175 (V)
